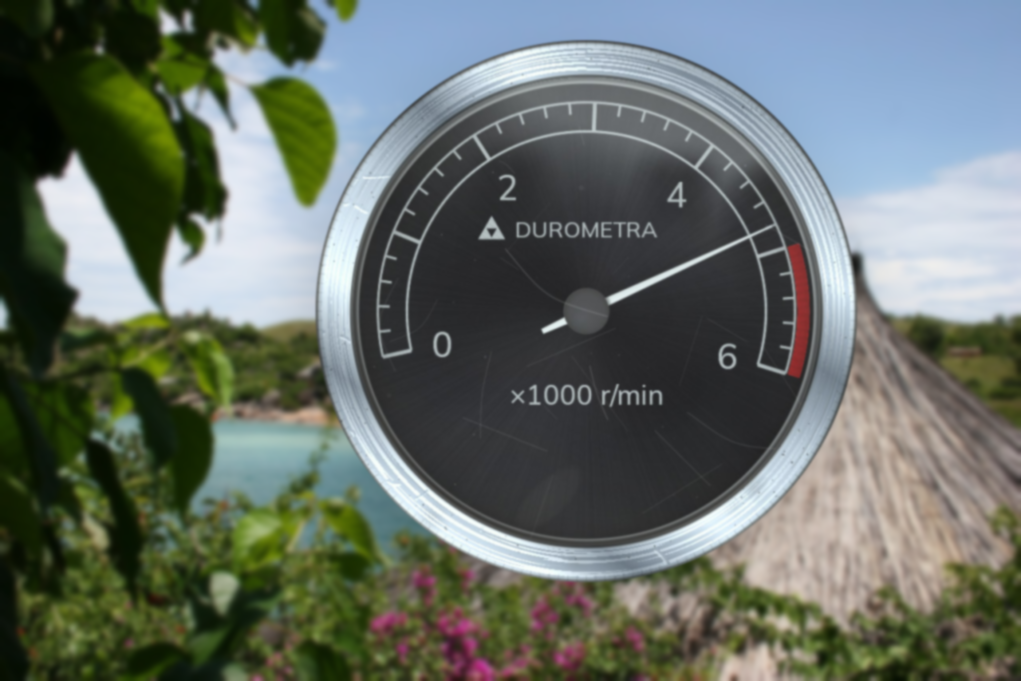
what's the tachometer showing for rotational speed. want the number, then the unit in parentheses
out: 4800 (rpm)
